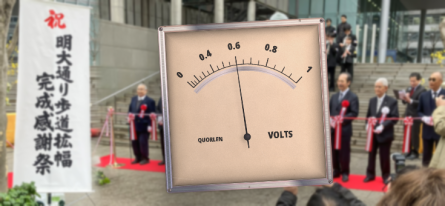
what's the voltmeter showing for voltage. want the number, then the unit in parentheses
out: 0.6 (V)
